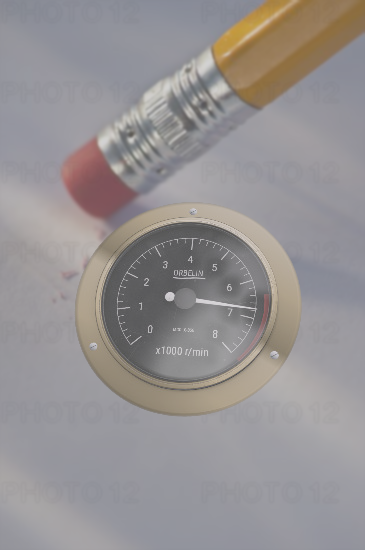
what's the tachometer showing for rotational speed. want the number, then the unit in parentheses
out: 6800 (rpm)
